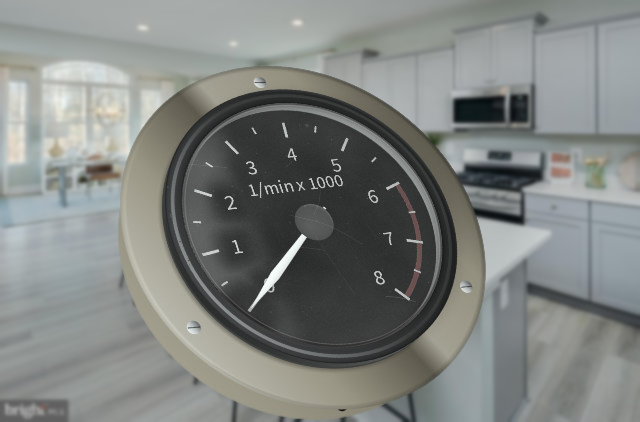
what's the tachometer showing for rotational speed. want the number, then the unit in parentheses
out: 0 (rpm)
